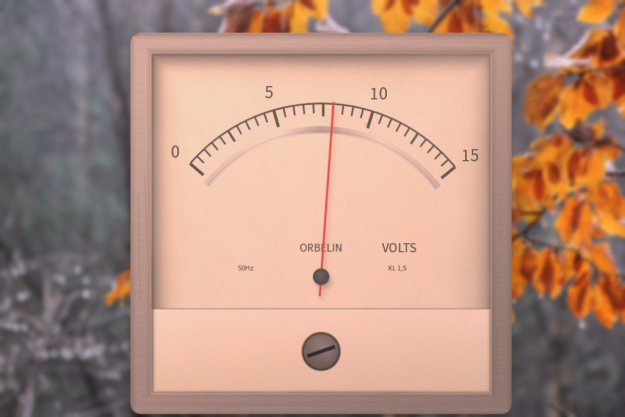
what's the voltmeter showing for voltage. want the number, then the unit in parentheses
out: 8 (V)
